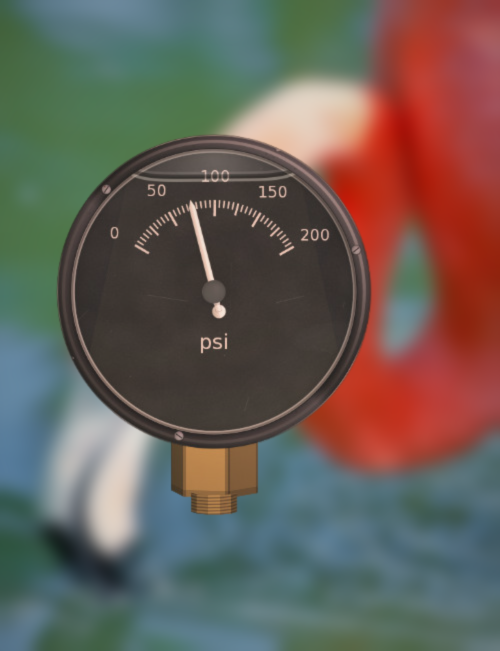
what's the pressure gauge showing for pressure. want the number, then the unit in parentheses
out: 75 (psi)
